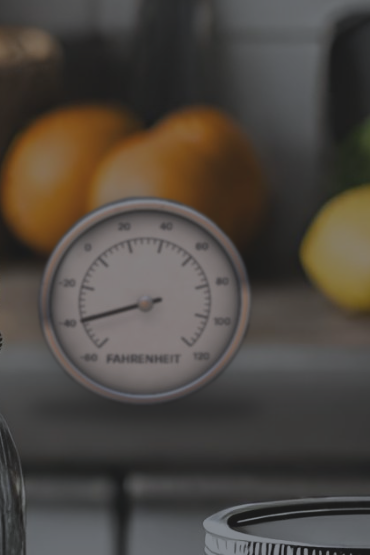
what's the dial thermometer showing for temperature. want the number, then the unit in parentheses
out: -40 (°F)
